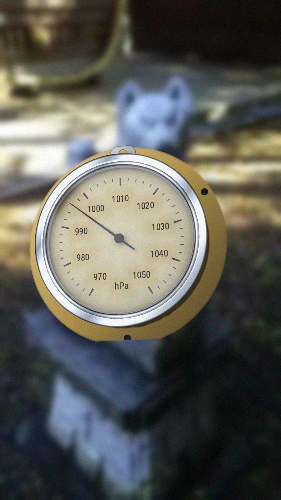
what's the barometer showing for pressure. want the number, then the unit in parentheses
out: 996 (hPa)
